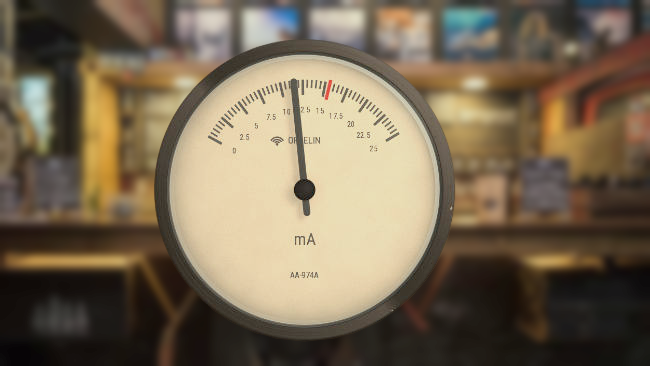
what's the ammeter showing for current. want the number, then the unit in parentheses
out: 11.5 (mA)
